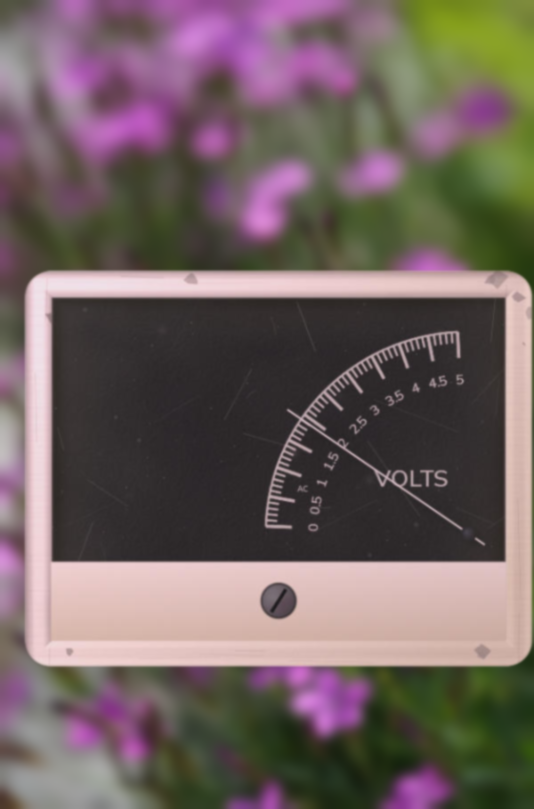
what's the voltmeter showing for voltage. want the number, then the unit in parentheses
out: 1.9 (V)
